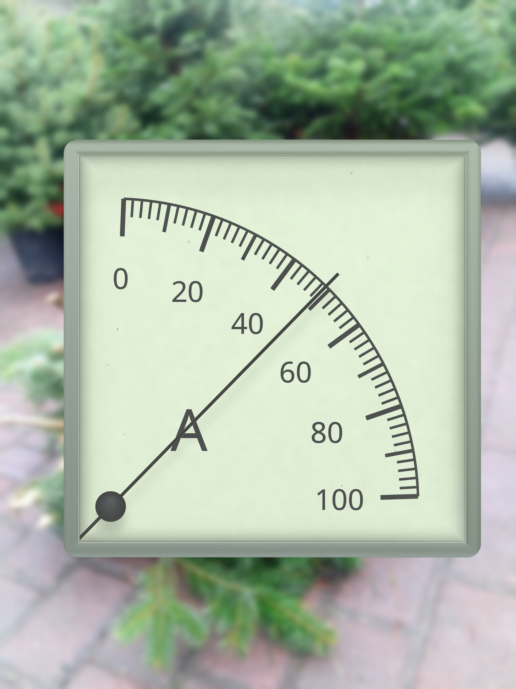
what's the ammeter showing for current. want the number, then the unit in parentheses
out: 49 (A)
